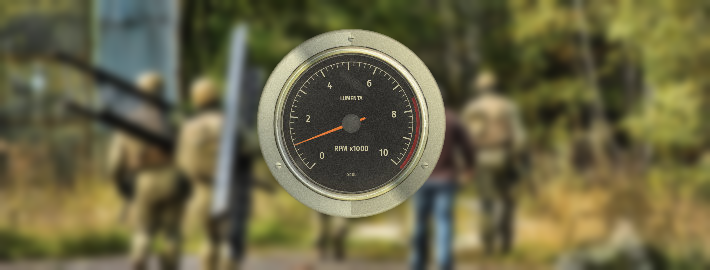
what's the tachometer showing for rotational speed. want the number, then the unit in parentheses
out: 1000 (rpm)
